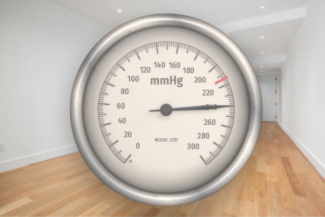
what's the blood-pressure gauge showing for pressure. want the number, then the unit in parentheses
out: 240 (mmHg)
